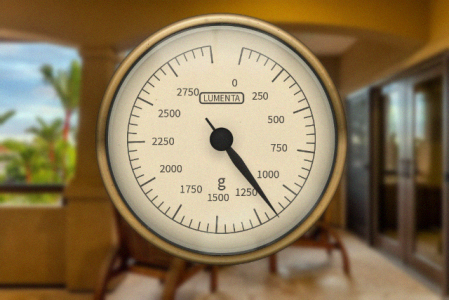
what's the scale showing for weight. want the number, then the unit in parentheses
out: 1150 (g)
